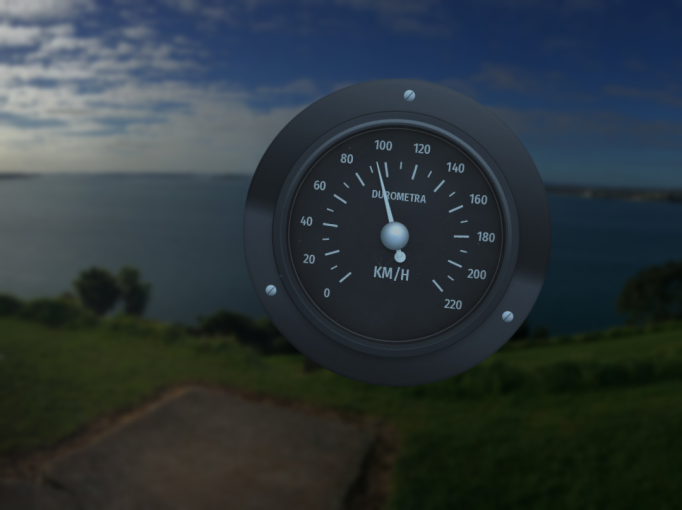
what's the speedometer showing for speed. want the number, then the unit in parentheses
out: 95 (km/h)
